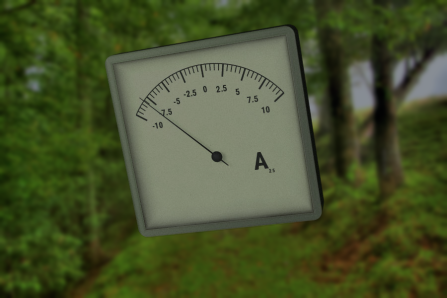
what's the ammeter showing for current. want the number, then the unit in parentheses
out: -8 (A)
